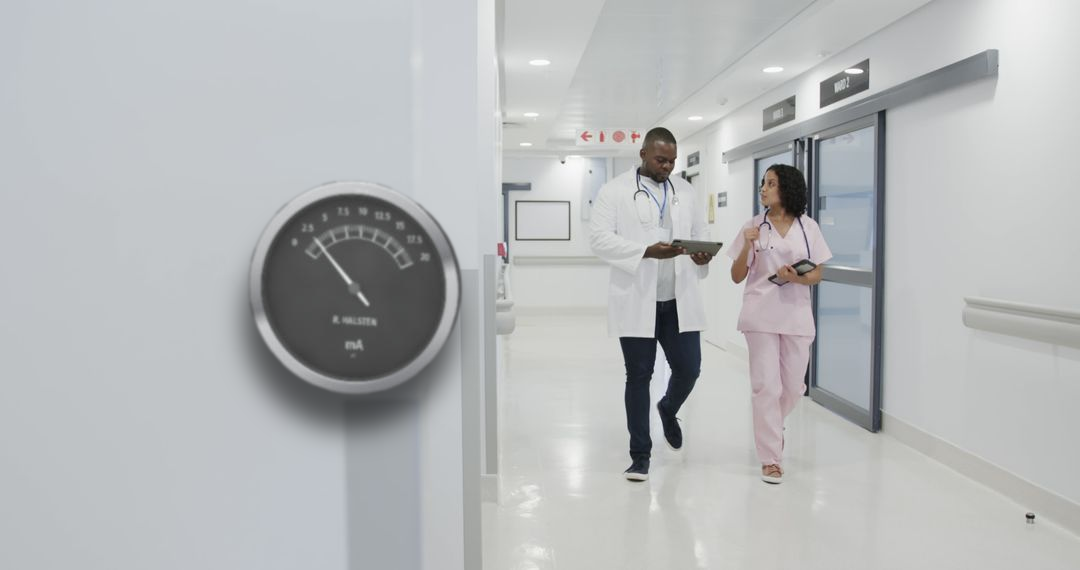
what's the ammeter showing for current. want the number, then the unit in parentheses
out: 2.5 (mA)
